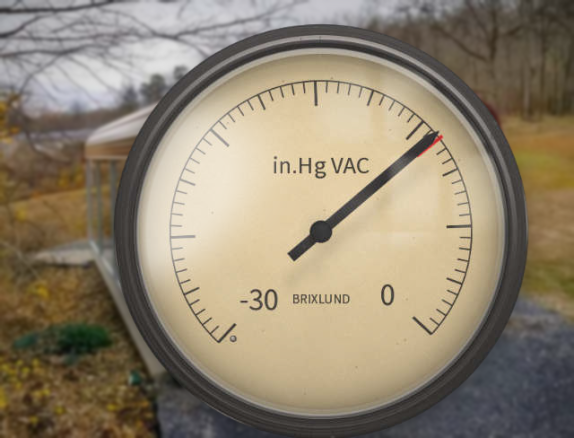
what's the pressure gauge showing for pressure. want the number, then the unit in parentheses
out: -9.25 (inHg)
